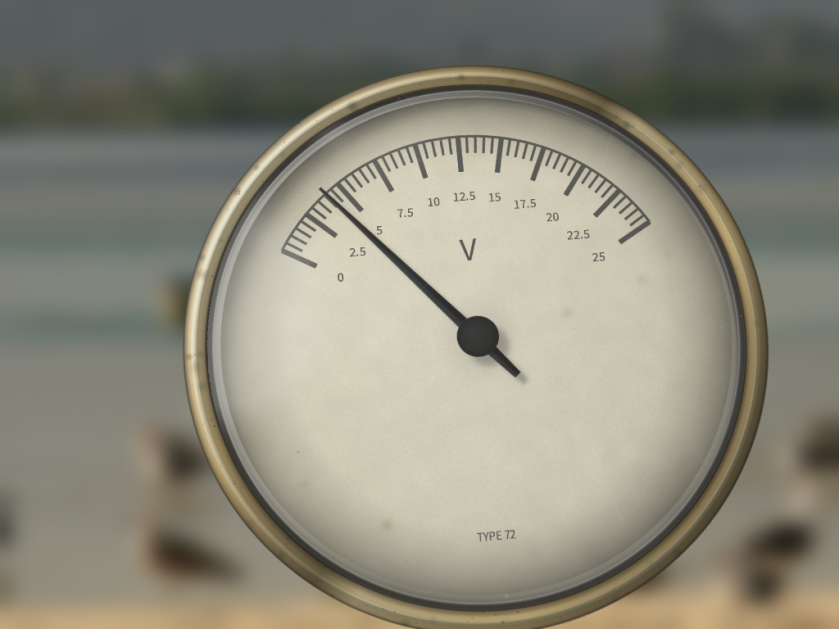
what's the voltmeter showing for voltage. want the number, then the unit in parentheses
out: 4 (V)
